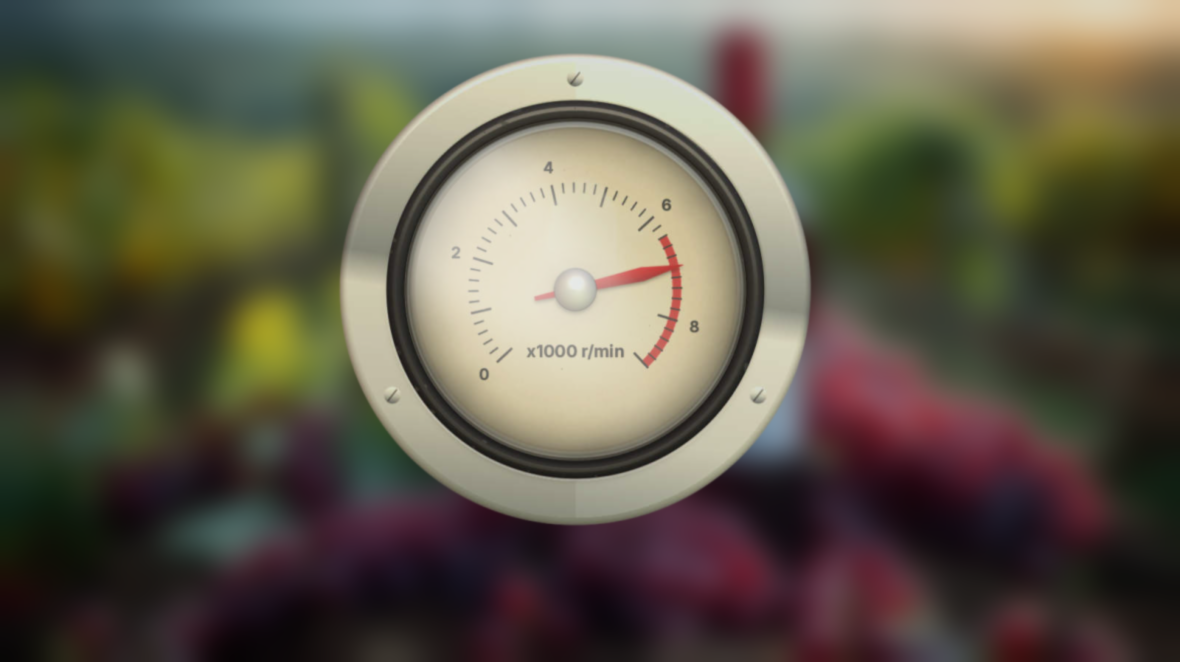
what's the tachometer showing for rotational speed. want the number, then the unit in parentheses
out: 7000 (rpm)
